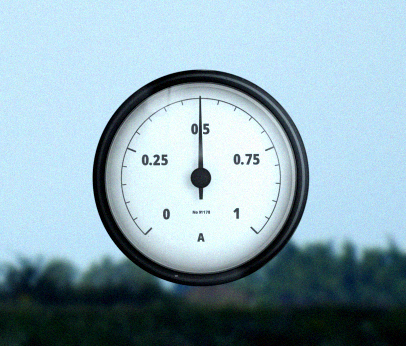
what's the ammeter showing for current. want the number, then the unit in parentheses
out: 0.5 (A)
